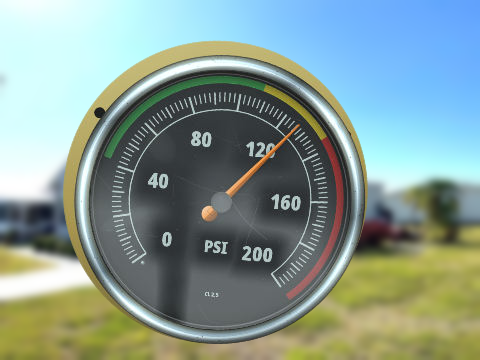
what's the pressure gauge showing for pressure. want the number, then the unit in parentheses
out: 126 (psi)
